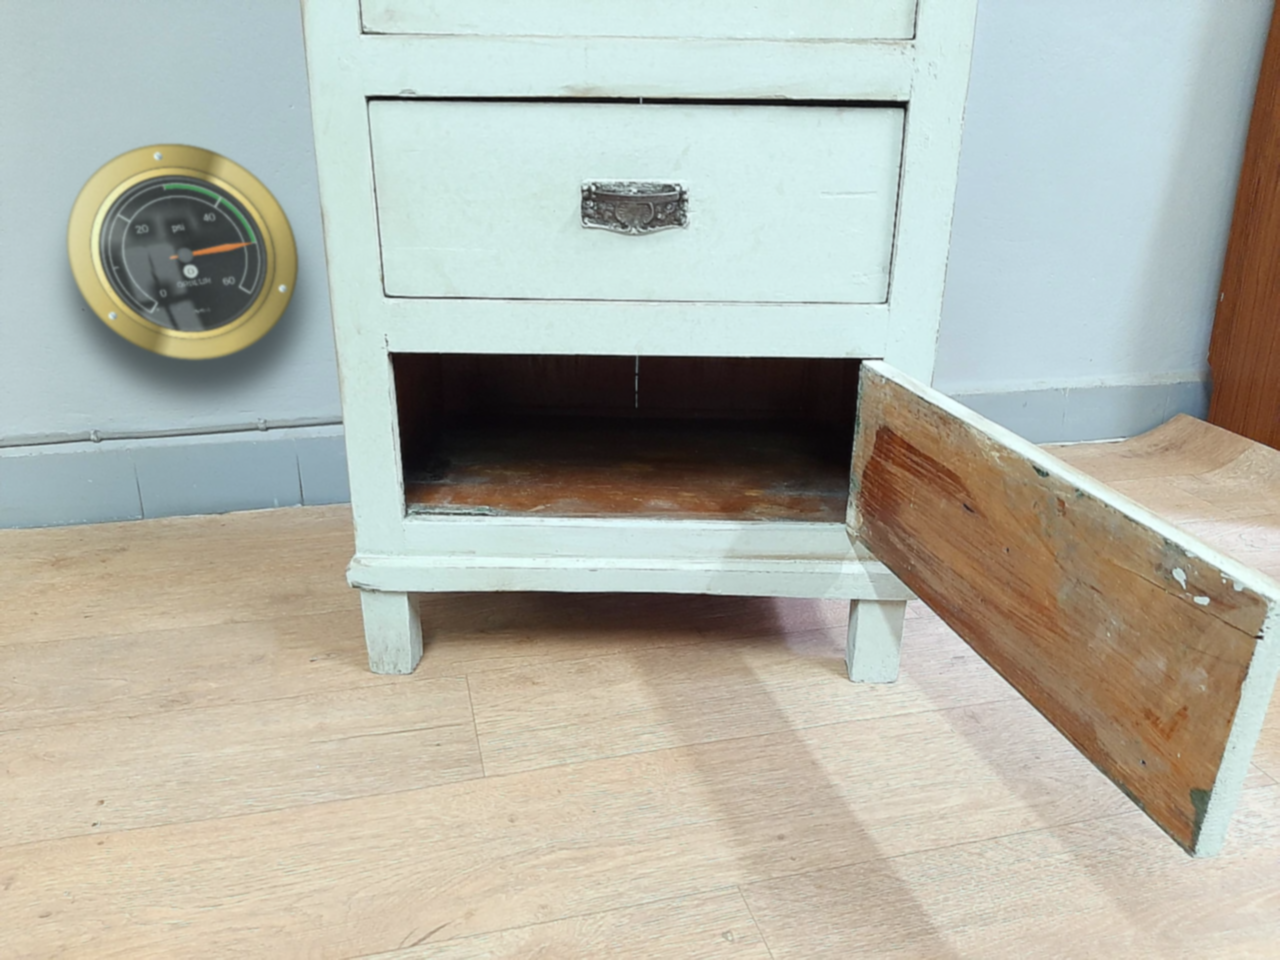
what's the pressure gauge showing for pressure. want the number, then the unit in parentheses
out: 50 (psi)
